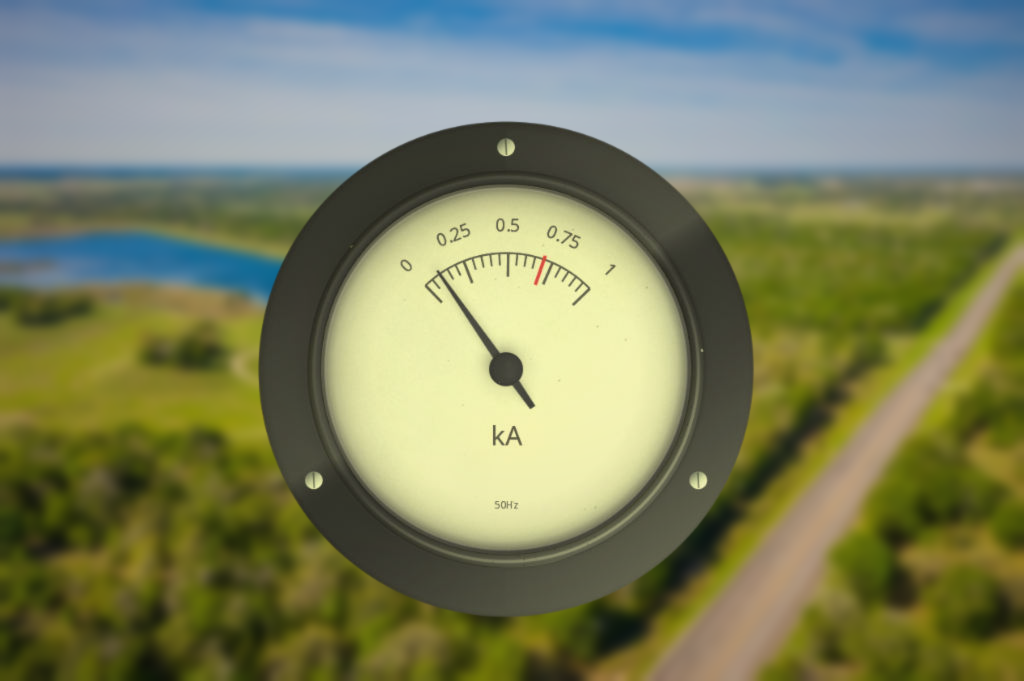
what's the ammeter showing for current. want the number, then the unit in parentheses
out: 0.1 (kA)
